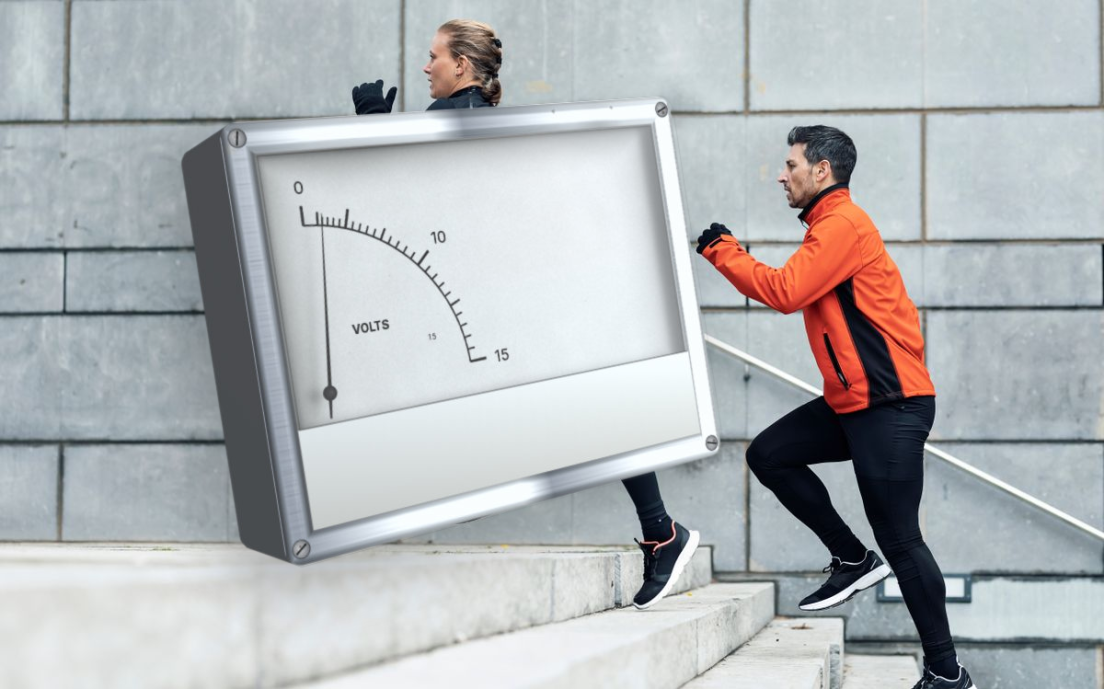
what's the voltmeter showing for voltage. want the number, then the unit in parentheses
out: 2.5 (V)
